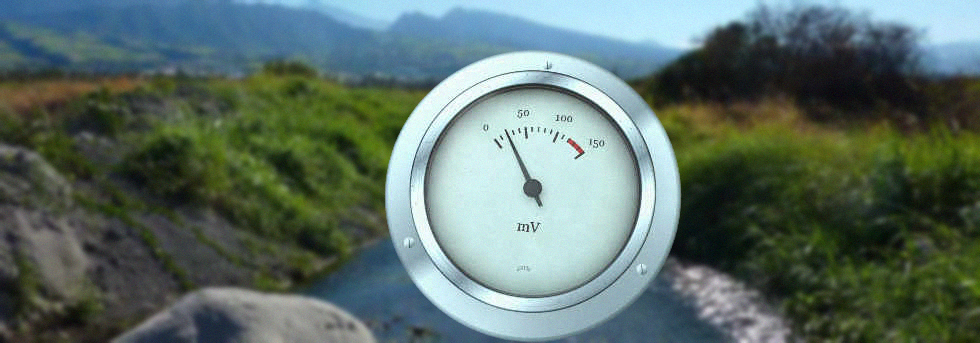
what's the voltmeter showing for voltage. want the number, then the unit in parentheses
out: 20 (mV)
